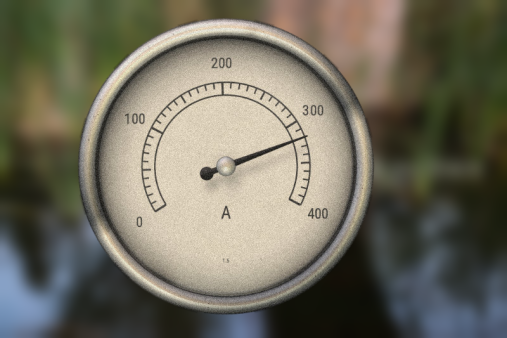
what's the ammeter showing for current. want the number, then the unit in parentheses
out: 320 (A)
